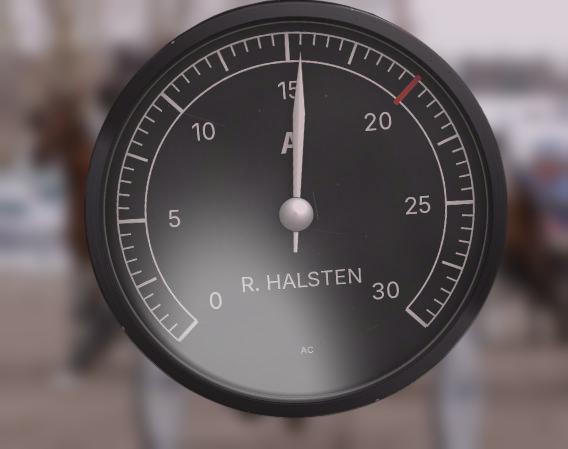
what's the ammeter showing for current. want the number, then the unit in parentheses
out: 15.5 (A)
